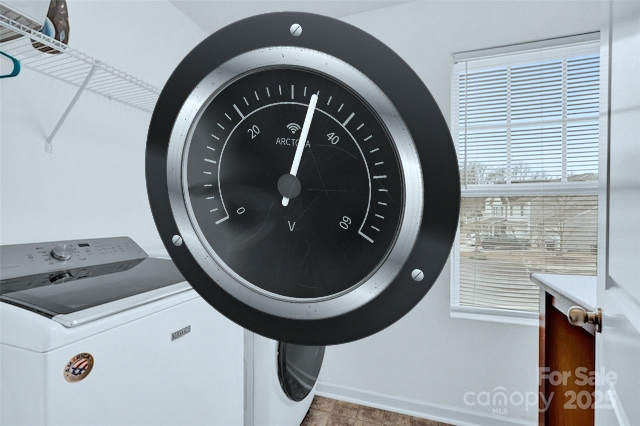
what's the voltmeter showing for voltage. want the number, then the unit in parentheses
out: 34 (V)
